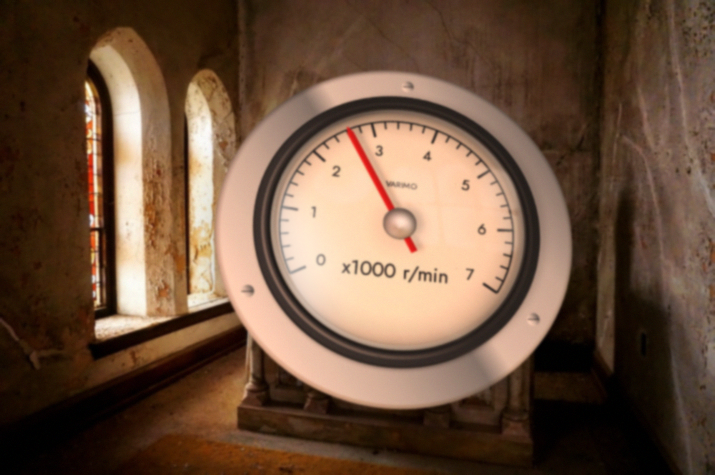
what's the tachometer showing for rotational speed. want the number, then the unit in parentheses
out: 2600 (rpm)
